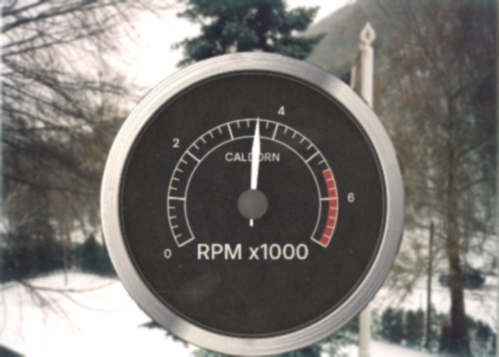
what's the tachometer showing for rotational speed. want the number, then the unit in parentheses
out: 3600 (rpm)
